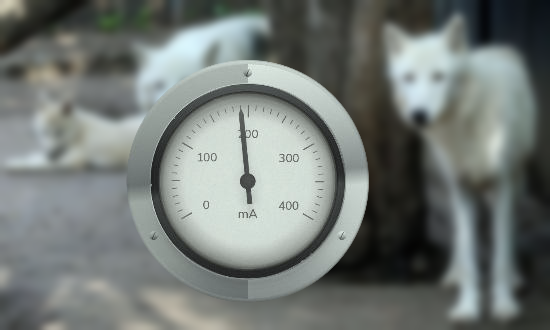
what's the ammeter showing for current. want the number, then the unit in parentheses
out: 190 (mA)
